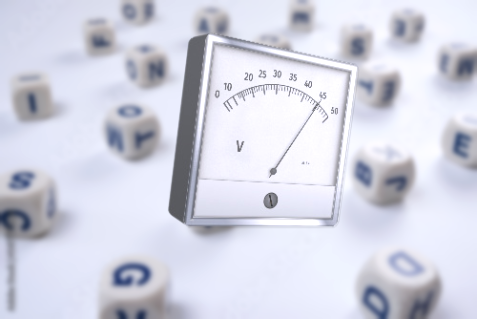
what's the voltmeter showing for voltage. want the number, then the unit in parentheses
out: 45 (V)
